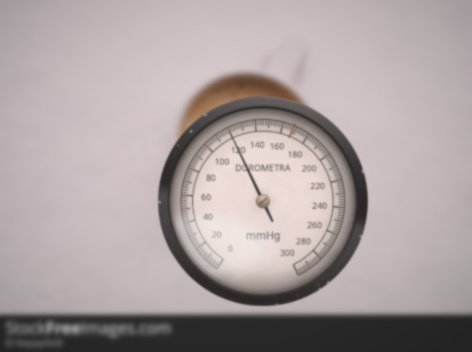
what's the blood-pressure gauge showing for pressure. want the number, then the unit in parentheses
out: 120 (mmHg)
